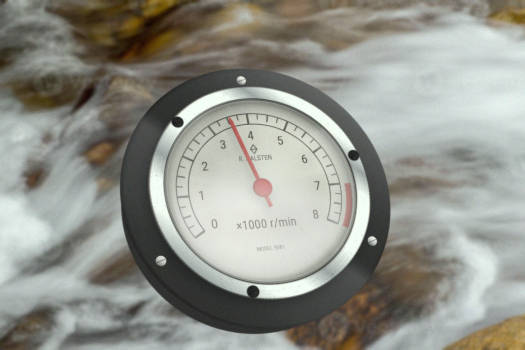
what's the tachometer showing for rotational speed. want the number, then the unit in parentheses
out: 3500 (rpm)
